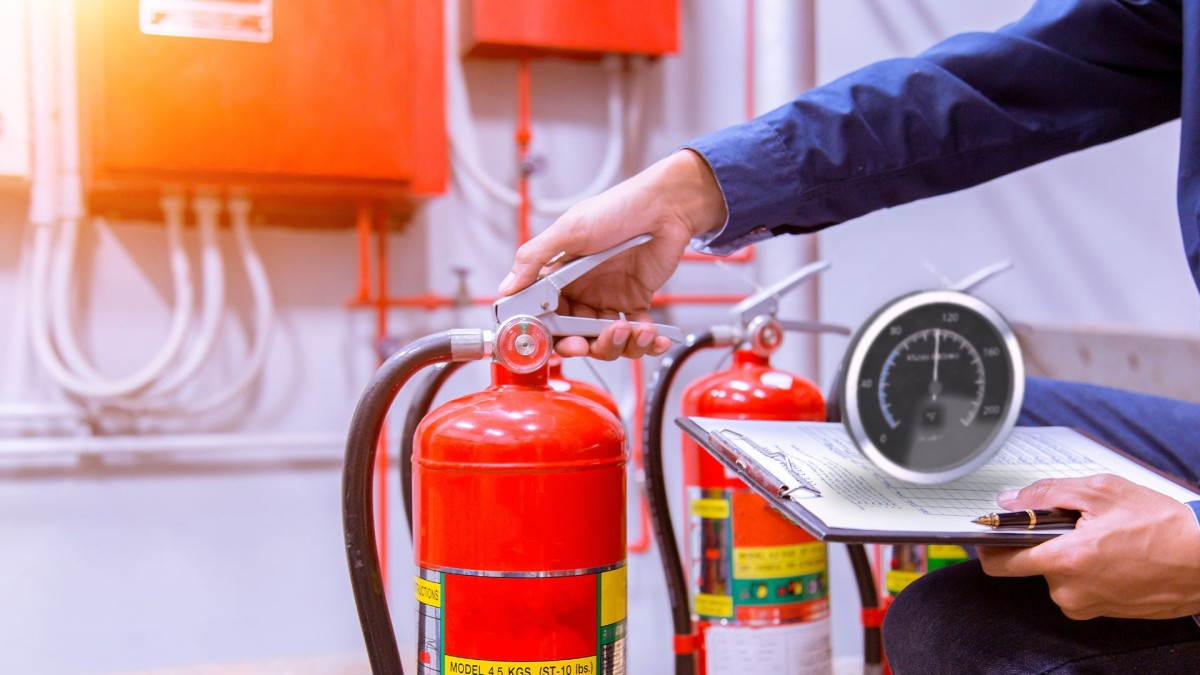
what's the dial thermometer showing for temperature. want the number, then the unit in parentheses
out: 110 (°F)
